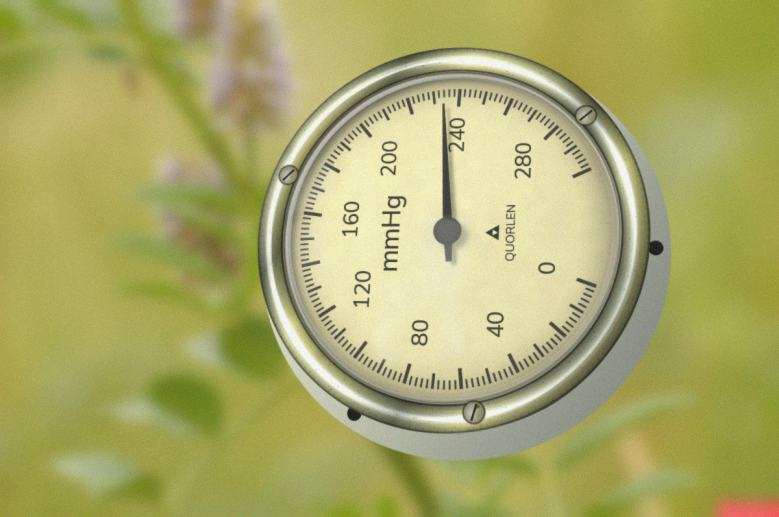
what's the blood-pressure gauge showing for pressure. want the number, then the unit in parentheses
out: 234 (mmHg)
